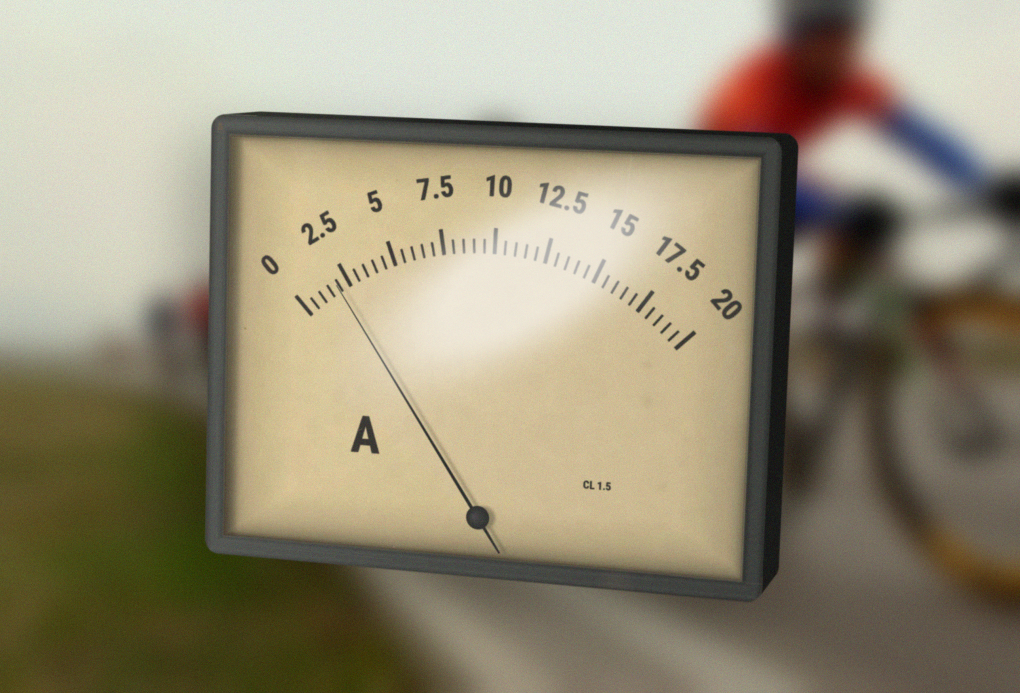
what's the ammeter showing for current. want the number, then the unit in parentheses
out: 2 (A)
